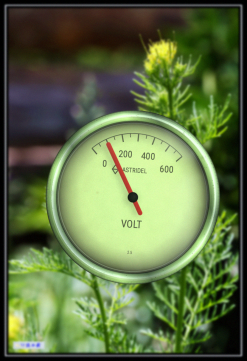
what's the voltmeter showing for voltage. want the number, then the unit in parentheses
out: 100 (V)
